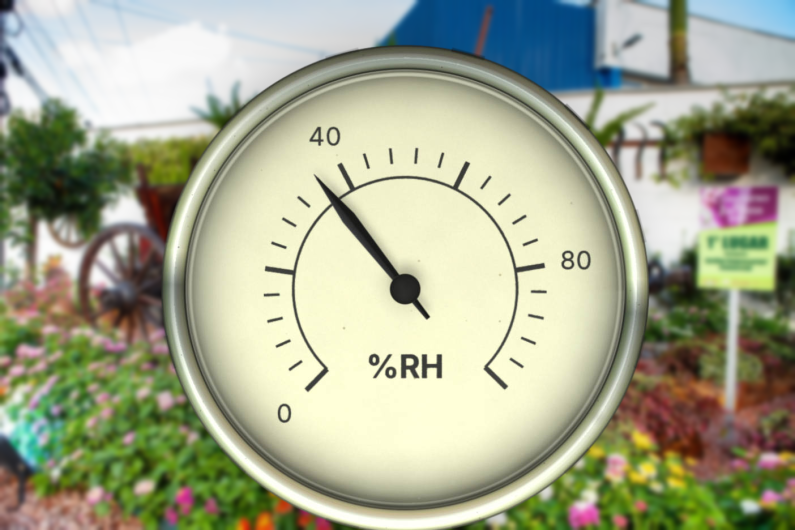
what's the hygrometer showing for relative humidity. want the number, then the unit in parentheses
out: 36 (%)
